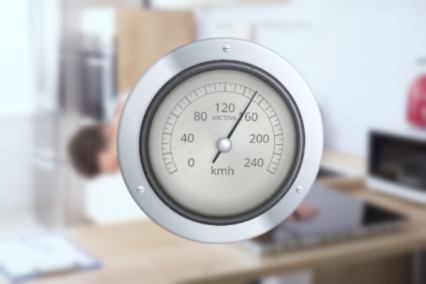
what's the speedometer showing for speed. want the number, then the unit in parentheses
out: 150 (km/h)
